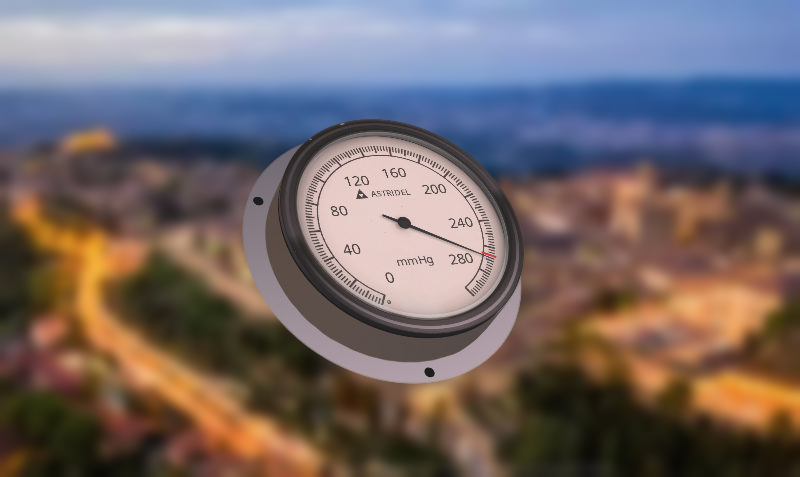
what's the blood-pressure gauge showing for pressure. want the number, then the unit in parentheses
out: 270 (mmHg)
